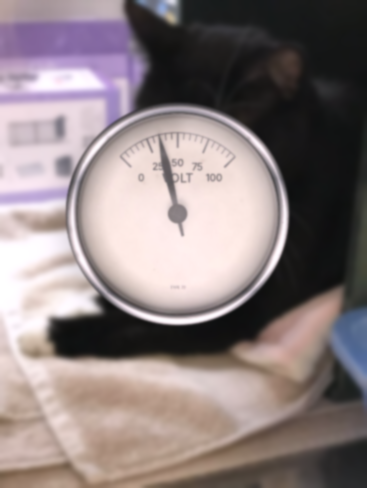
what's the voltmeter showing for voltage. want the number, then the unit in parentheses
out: 35 (V)
